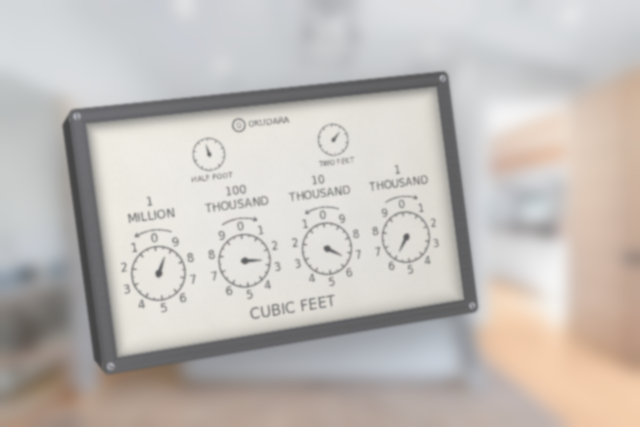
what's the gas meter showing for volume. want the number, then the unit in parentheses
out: 926600 (ft³)
